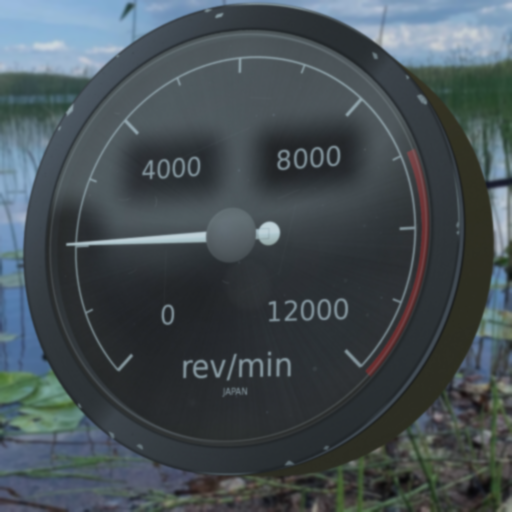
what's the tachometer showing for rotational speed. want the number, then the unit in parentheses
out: 2000 (rpm)
